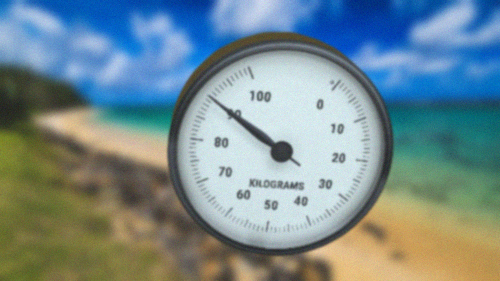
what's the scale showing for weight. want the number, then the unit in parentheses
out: 90 (kg)
